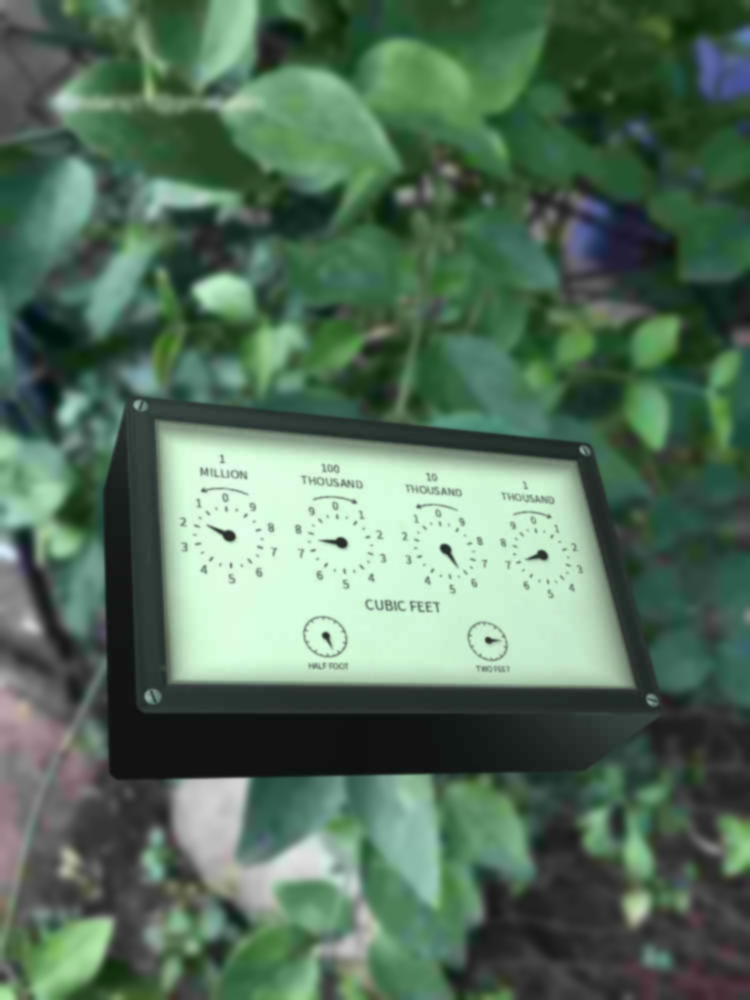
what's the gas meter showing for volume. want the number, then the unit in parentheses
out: 175700 (ft³)
